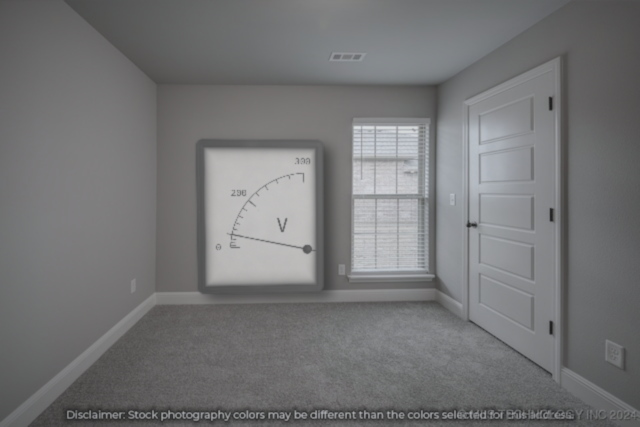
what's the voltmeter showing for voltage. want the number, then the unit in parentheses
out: 100 (V)
